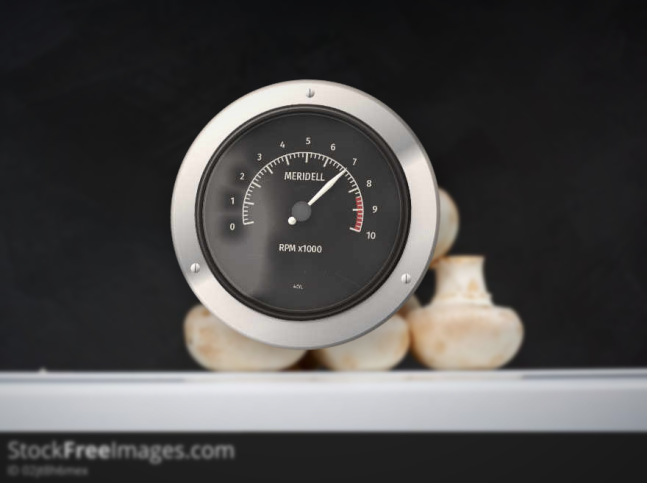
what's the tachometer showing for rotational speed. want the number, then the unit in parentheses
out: 7000 (rpm)
